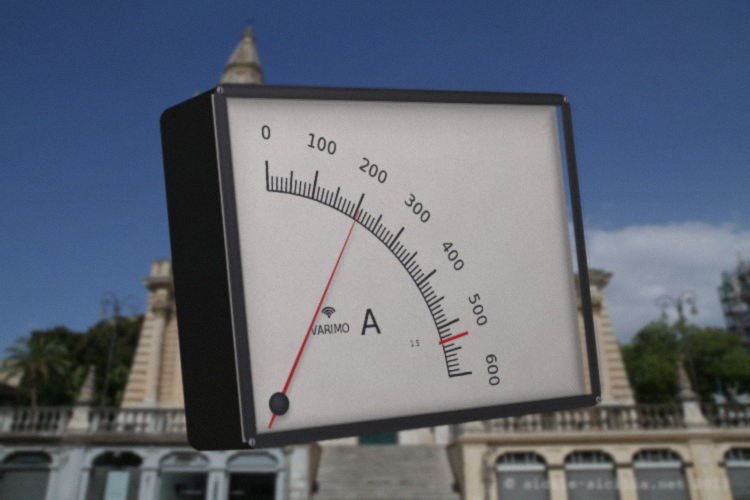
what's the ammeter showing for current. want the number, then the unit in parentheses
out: 200 (A)
